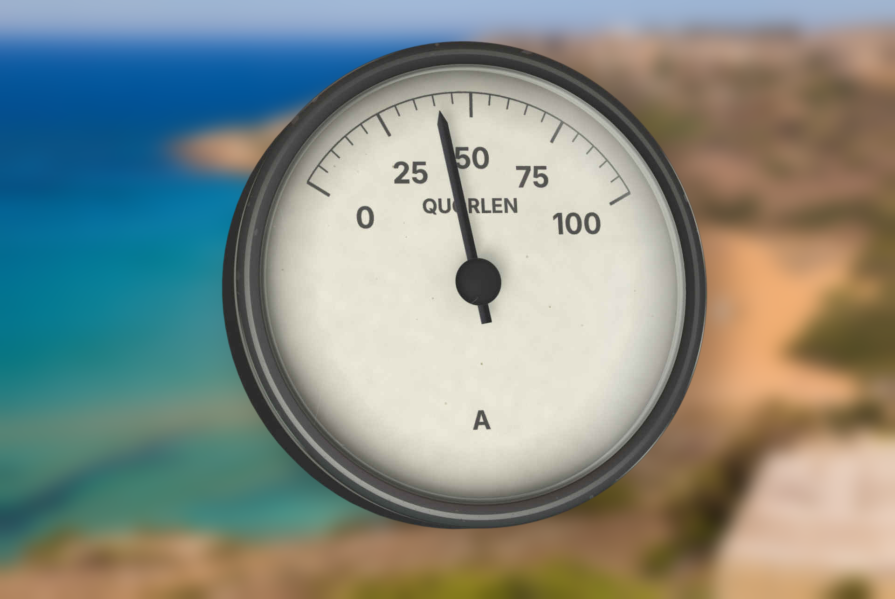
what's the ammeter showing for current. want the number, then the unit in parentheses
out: 40 (A)
